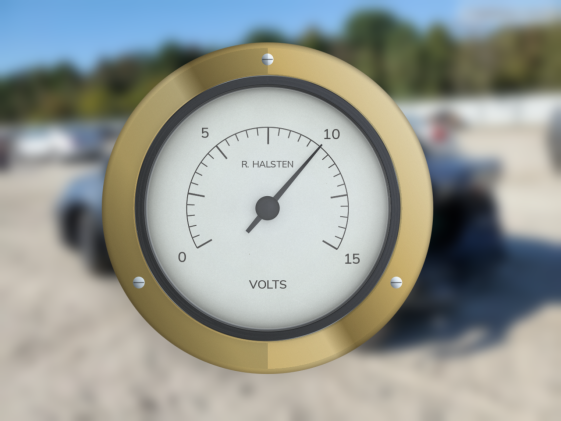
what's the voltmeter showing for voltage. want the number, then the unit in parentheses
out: 10 (V)
